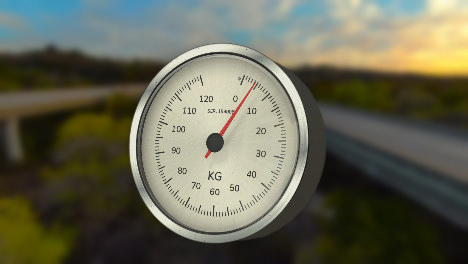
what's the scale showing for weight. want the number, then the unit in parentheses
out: 5 (kg)
